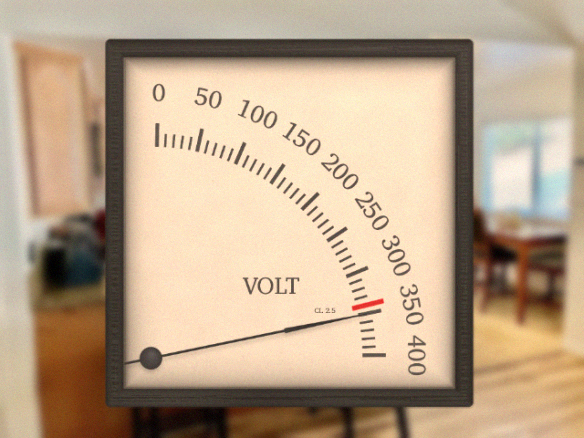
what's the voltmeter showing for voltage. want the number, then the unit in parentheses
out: 350 (V)
